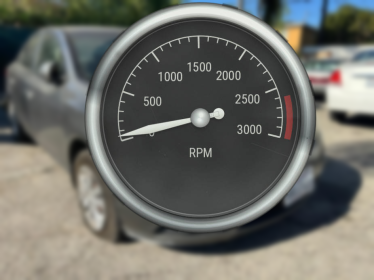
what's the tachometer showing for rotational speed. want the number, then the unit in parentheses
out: 50 (rpm)
